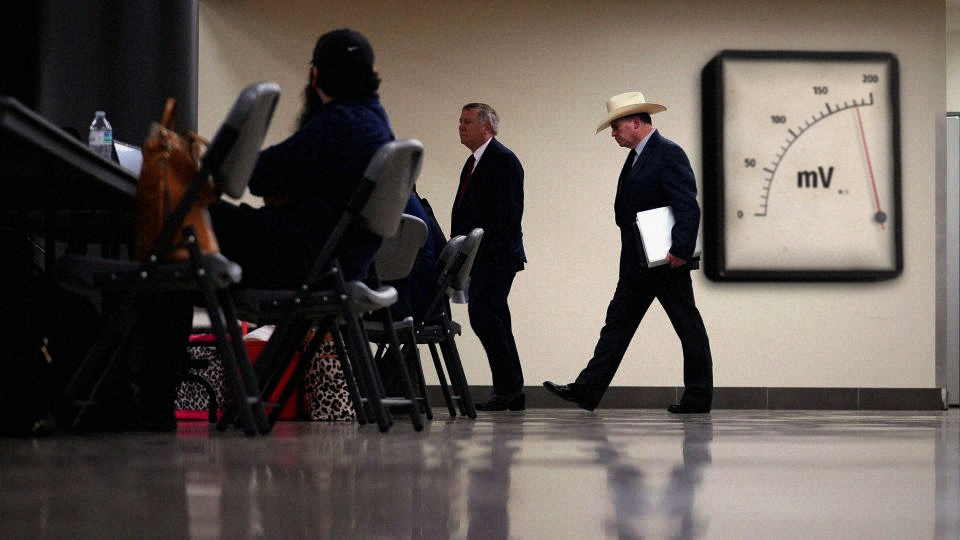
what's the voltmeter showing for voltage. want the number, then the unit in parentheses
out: 180 (mV)
